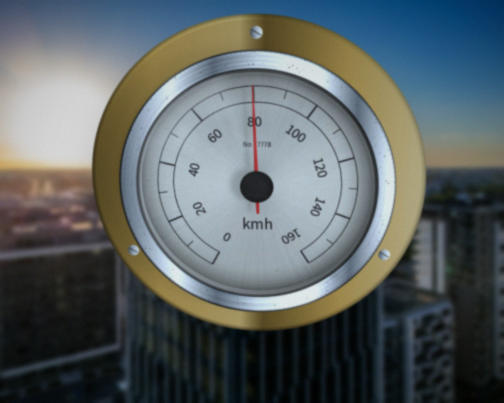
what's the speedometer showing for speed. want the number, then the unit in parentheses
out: 80 (km/h)
